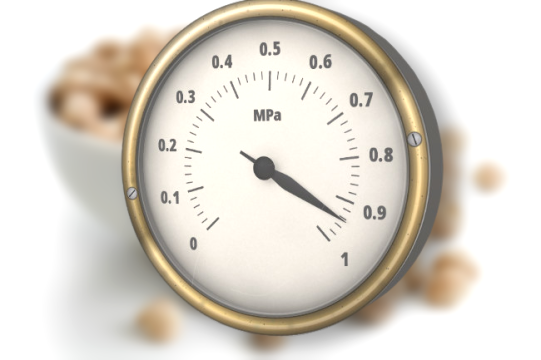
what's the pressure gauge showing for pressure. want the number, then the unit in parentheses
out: 0.94 (MPa)
